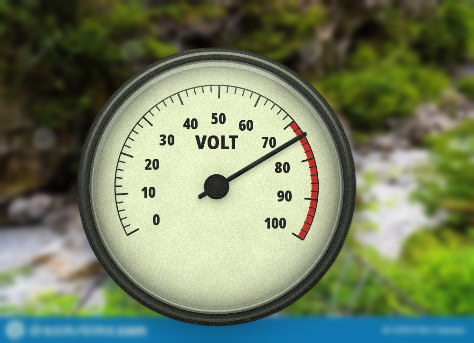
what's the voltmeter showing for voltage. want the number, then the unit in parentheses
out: 74 (V)
